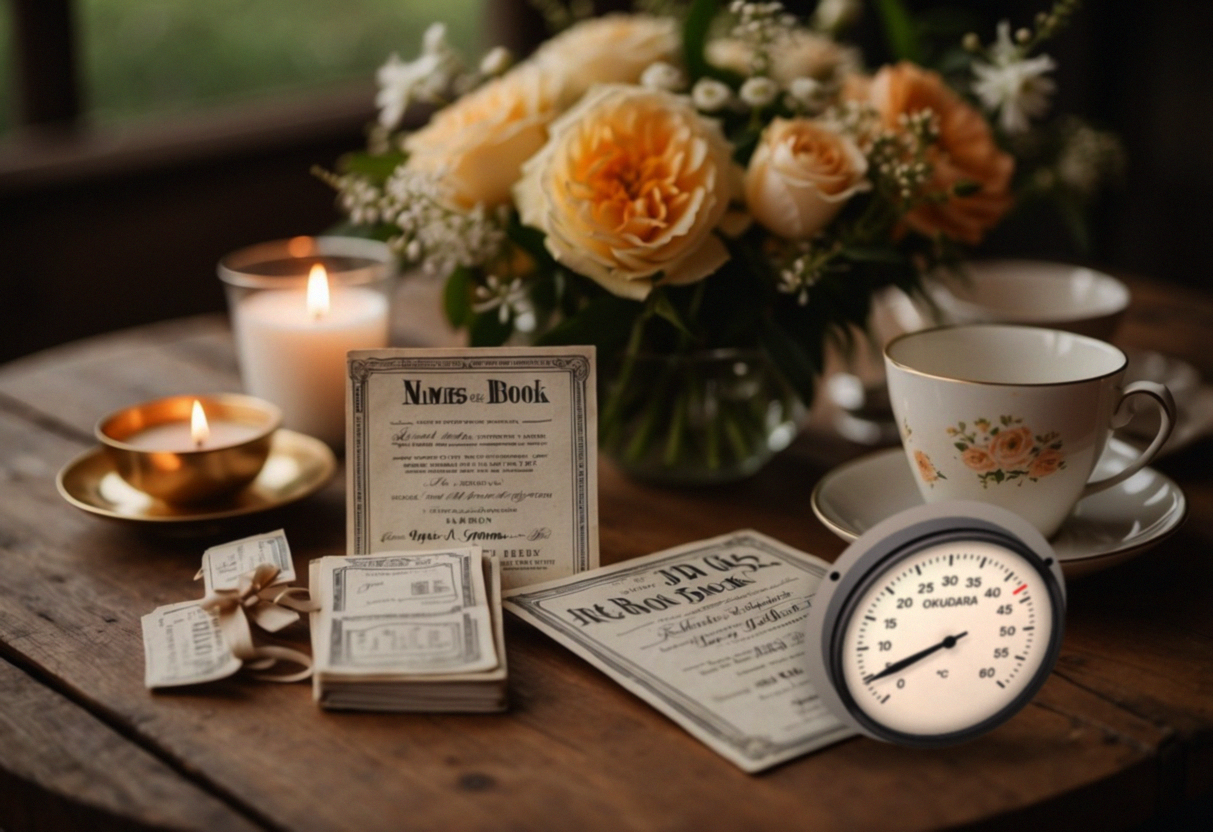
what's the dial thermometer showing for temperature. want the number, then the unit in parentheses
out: 5 (°C)
